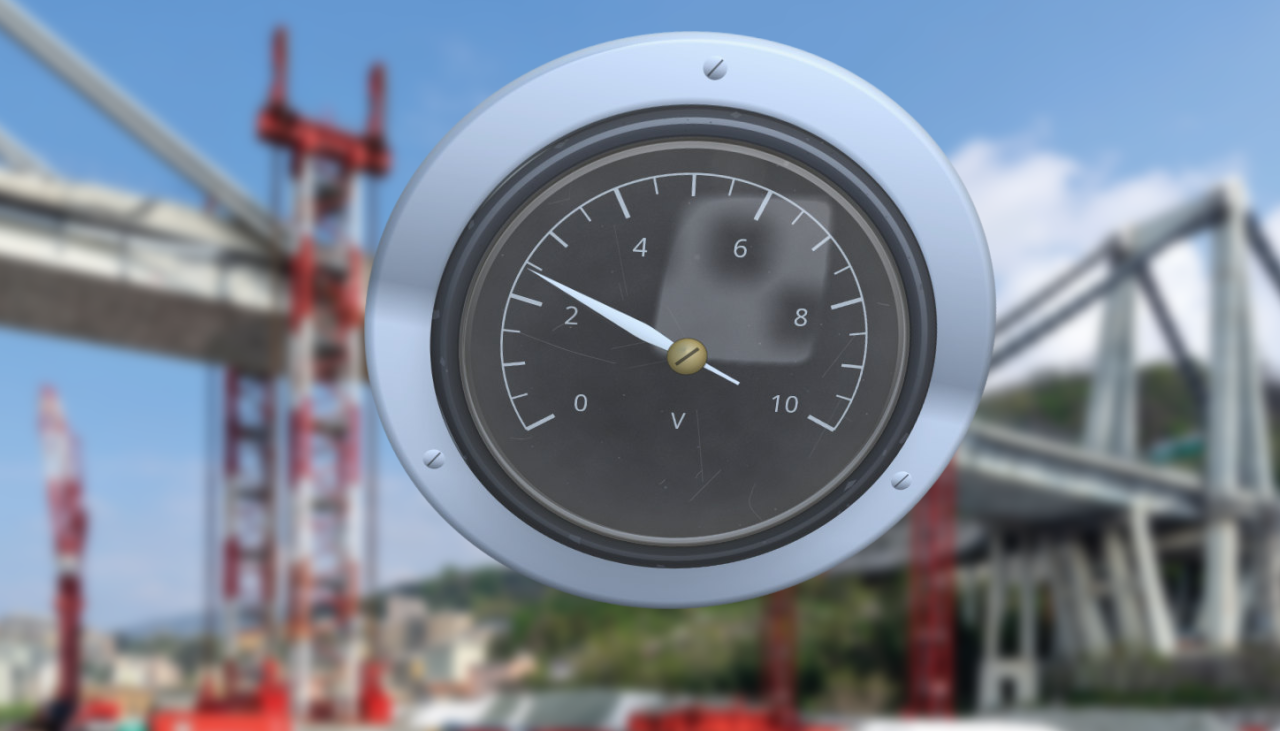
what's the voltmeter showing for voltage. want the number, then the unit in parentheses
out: 2.5 (V)
